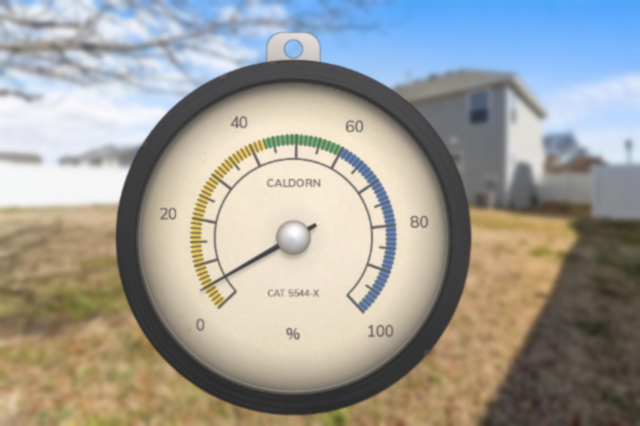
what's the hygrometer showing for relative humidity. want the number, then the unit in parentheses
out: 5 (%)
